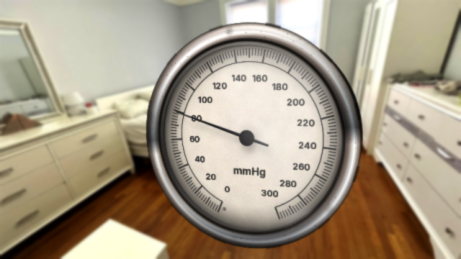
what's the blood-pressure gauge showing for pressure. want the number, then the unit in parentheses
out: 80 (mmHg)
